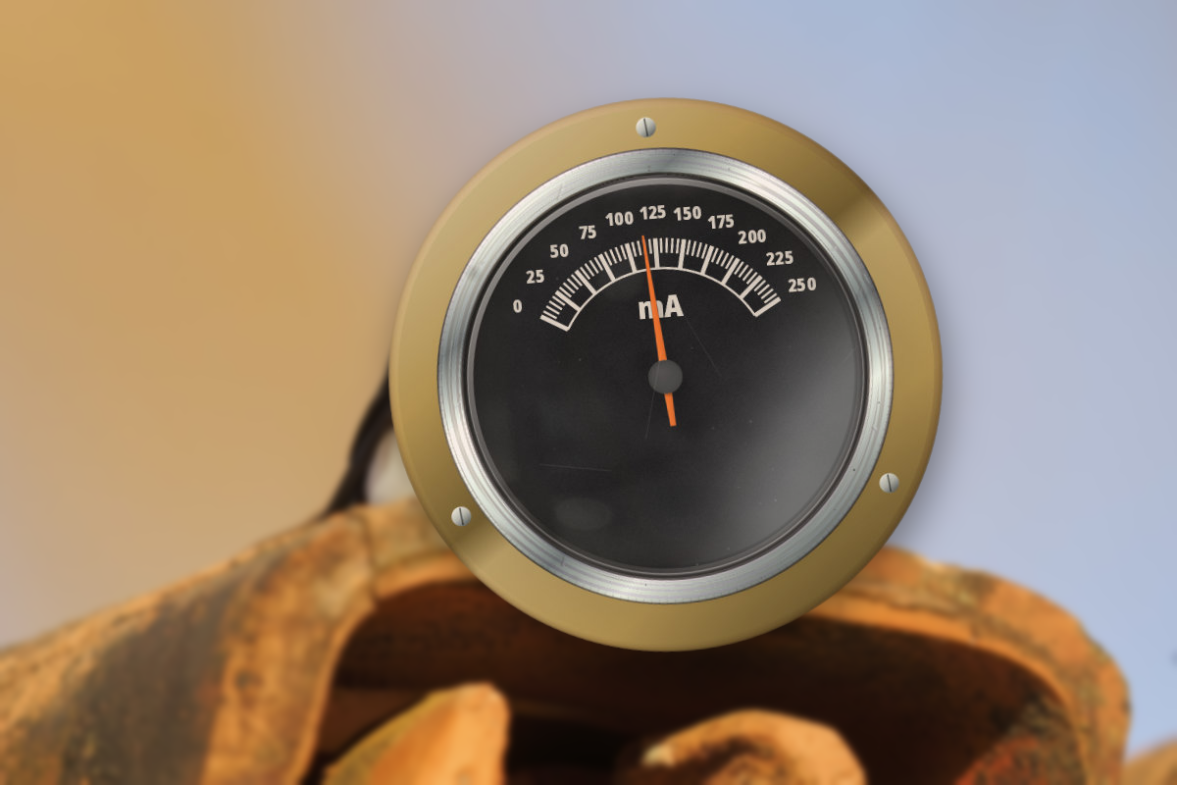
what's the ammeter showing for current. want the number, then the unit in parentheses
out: 115 (mA)
